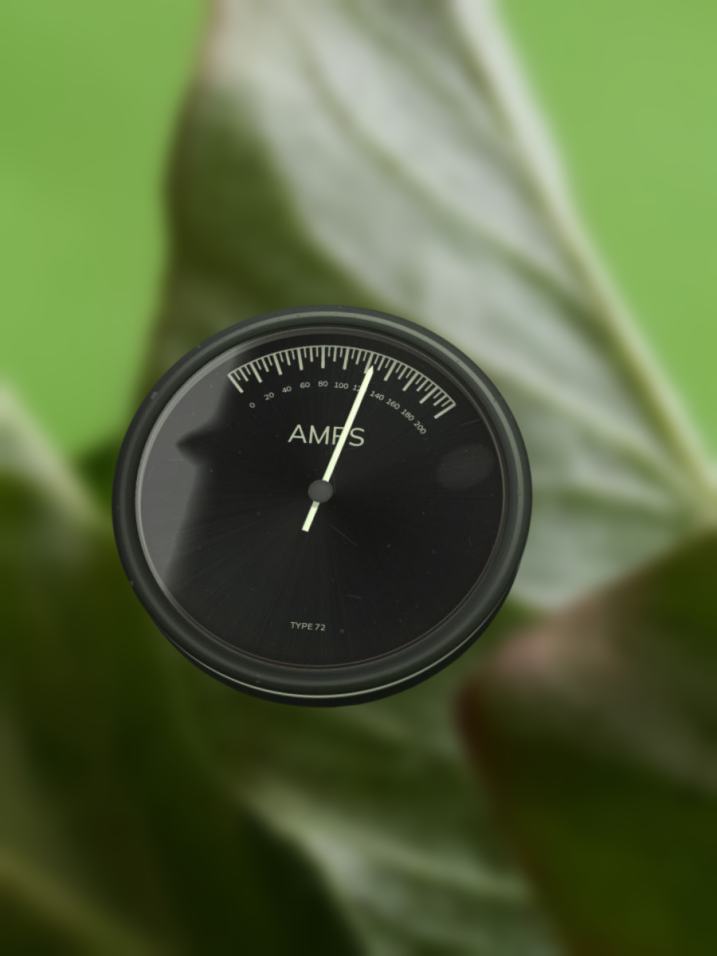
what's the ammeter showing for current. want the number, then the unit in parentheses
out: 125 (A)
